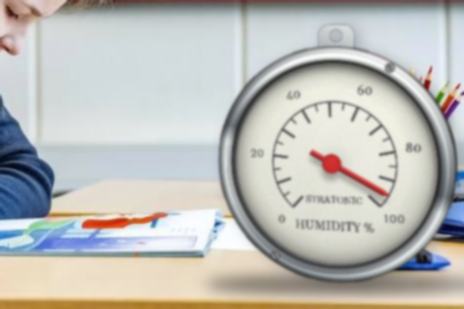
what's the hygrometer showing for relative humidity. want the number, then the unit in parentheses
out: 95 (%)
